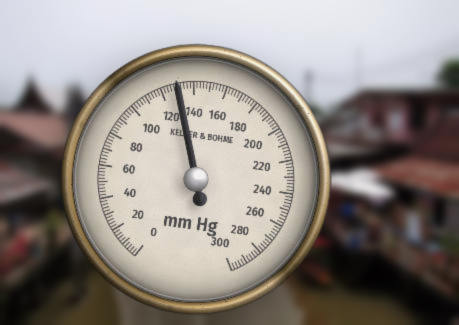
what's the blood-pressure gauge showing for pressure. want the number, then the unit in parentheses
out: 130 (mmHg)
